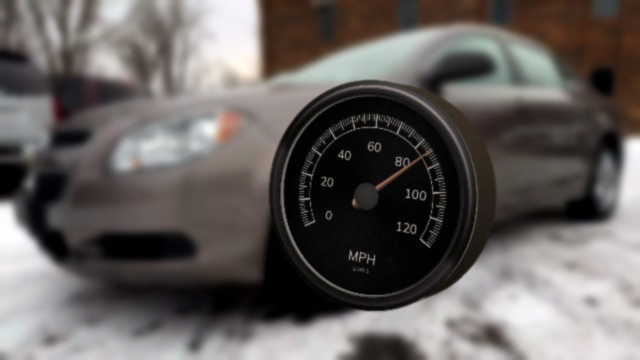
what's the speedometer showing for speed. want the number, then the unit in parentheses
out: 85 (mph)
